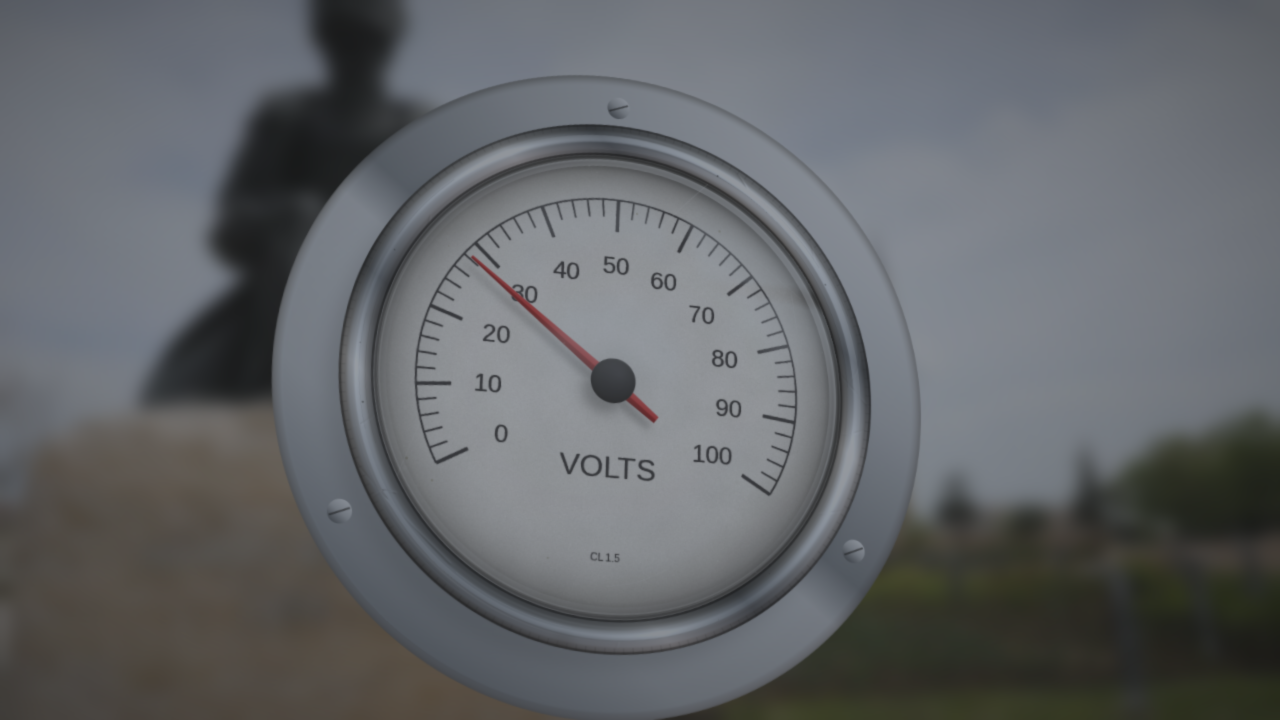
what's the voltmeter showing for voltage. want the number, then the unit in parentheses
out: 28 (V)
